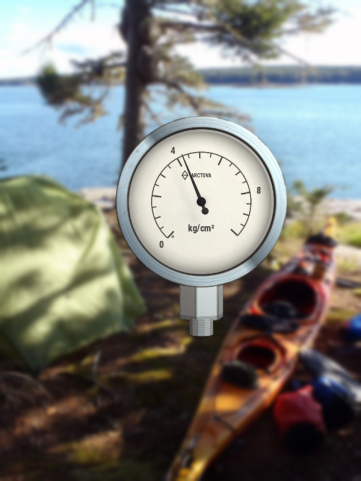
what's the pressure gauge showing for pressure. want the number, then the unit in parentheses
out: 4.25 (kg/cm²)
